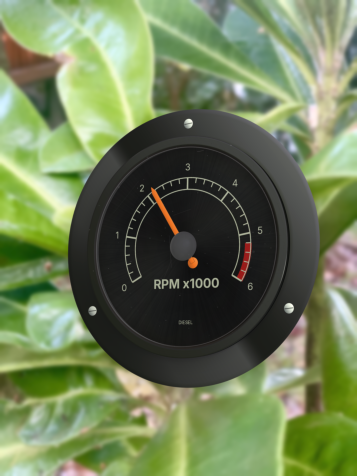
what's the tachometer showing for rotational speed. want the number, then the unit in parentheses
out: 2200 (rpm)
